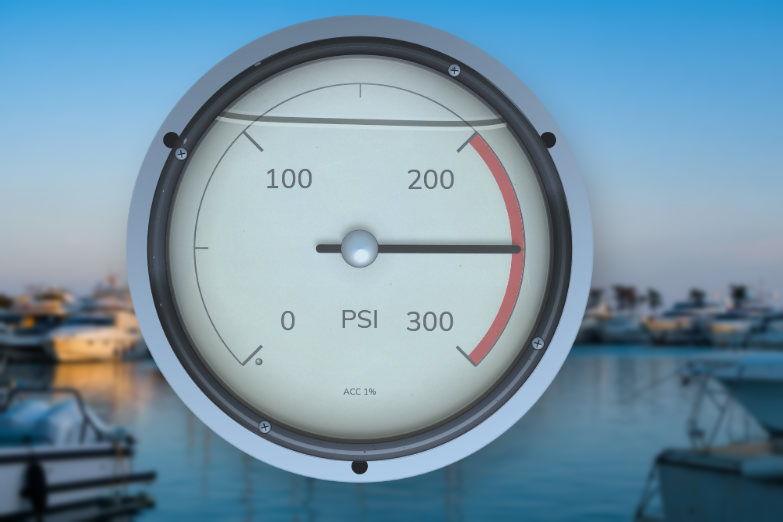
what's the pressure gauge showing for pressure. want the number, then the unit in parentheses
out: 250 (psi)
